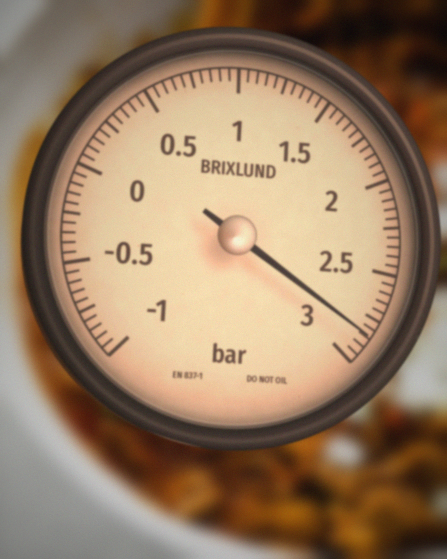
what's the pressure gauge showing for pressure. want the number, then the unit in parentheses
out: 2.85 (bar)
